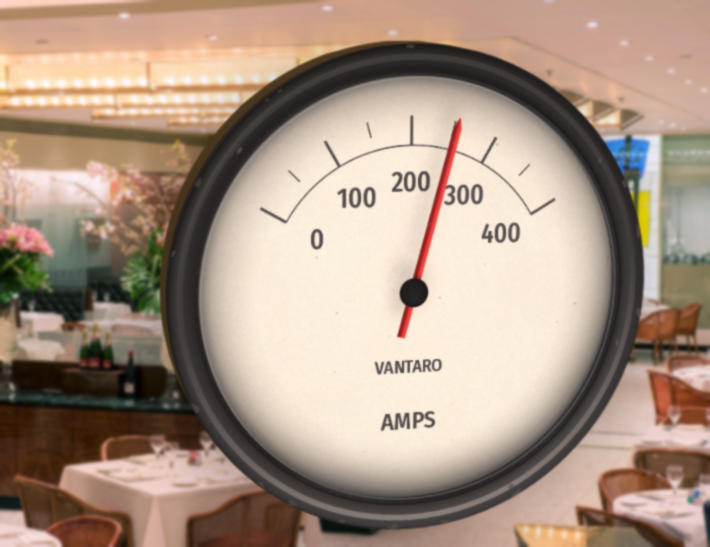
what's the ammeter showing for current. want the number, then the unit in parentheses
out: 250 (A)
